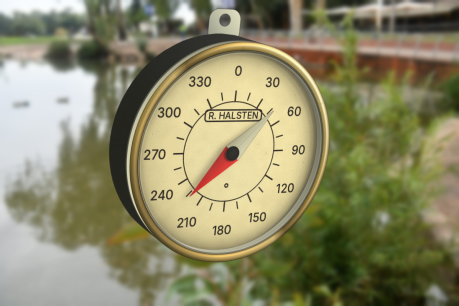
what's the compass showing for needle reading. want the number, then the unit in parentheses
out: 225 (°)
